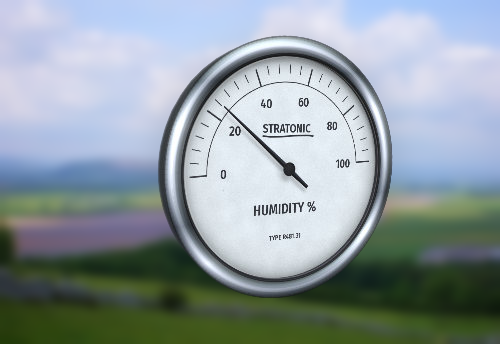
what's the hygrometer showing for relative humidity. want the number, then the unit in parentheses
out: 24 (%)
